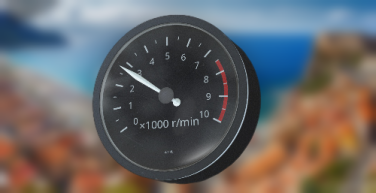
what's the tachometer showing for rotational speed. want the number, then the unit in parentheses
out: 2750 (rpm)
